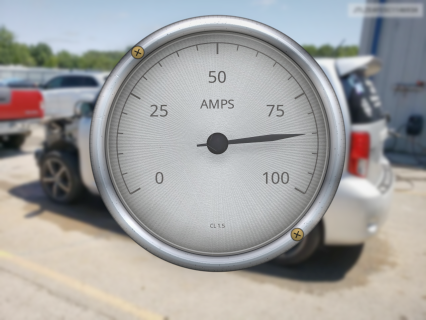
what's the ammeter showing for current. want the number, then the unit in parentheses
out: 85 (A)
